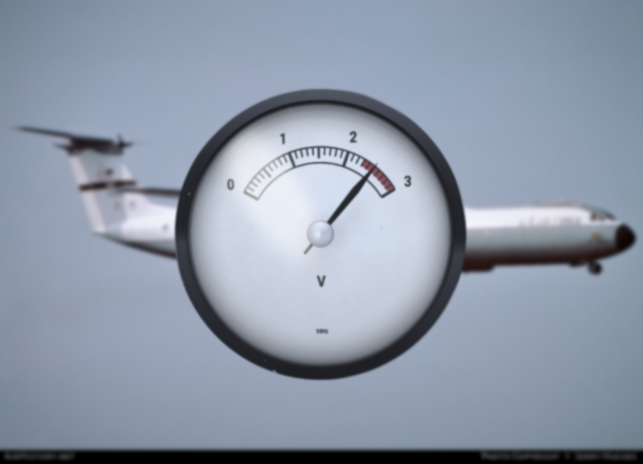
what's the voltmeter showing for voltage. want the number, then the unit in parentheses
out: 2.5 (V)
